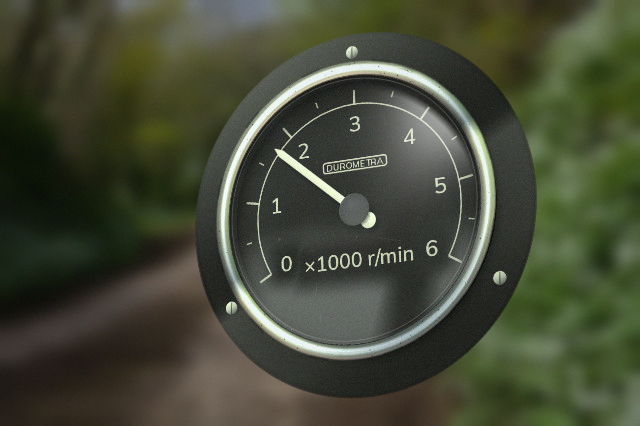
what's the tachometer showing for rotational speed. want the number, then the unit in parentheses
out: 1750 (rpm)
